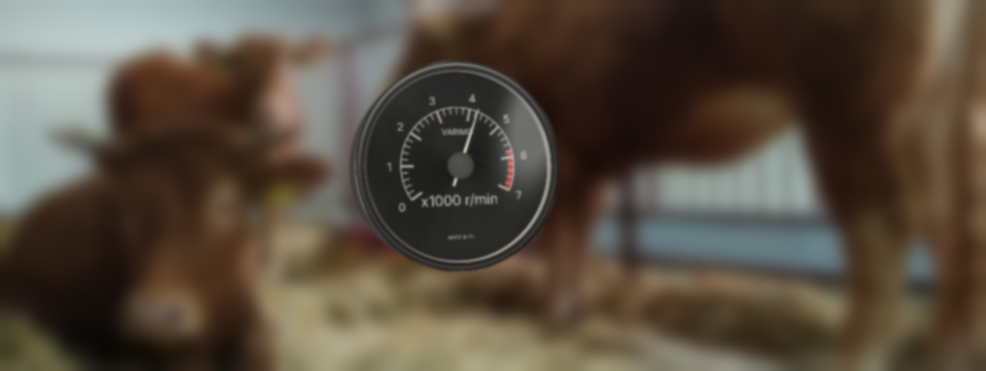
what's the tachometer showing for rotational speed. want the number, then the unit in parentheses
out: 4200 (rpm)
